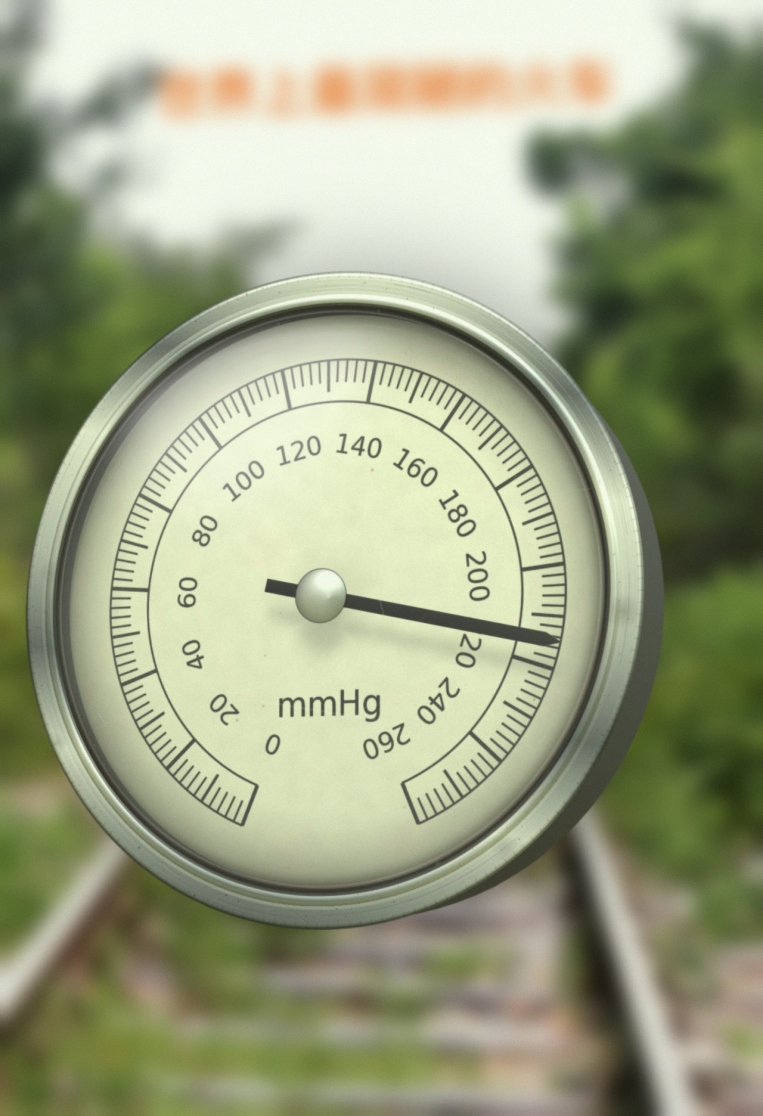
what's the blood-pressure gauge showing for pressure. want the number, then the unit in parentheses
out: 215 (mmHg)
